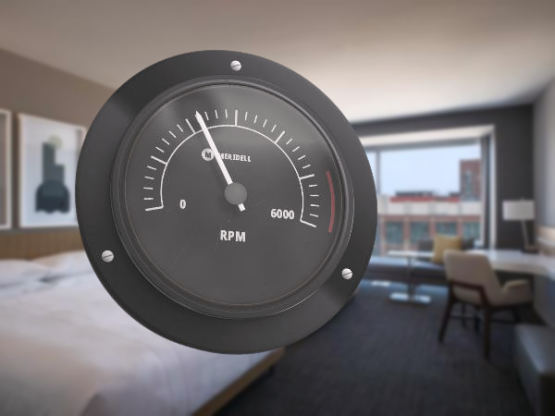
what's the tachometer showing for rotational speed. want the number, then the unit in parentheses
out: 2200 (rpm)
